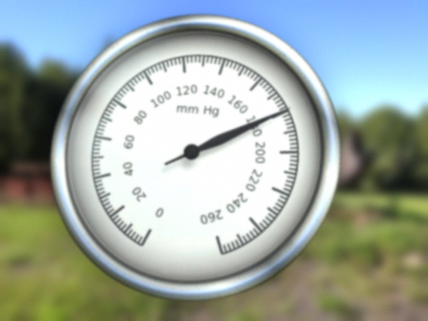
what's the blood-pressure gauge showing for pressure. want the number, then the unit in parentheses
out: 180 (mmHg)
